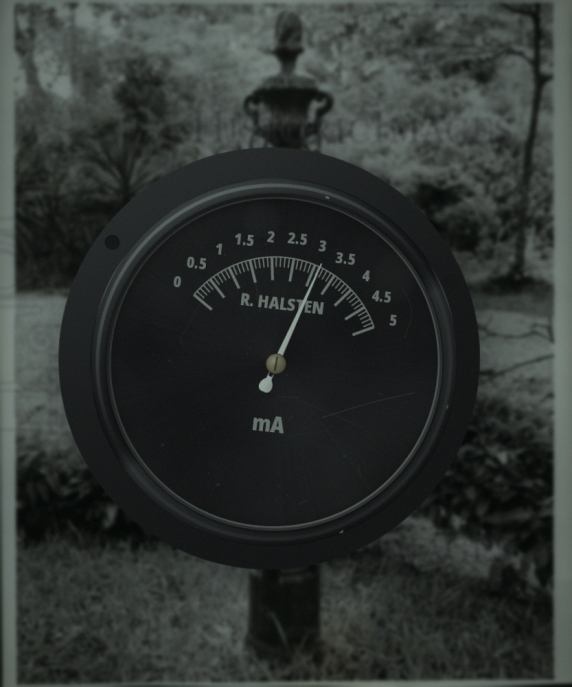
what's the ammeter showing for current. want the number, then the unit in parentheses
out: 3.1 (mA)
